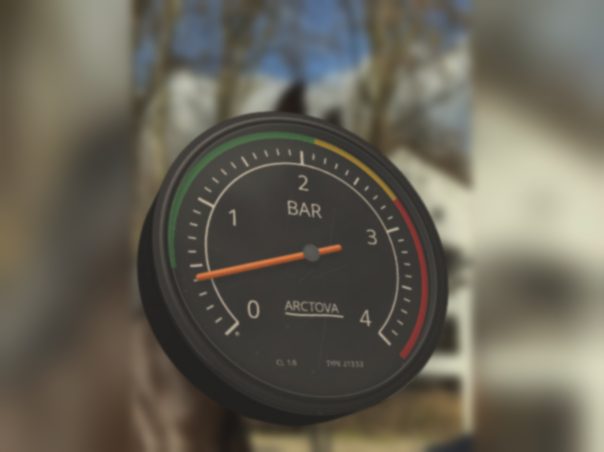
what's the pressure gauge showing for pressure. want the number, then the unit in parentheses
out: 0.4 (bar)
